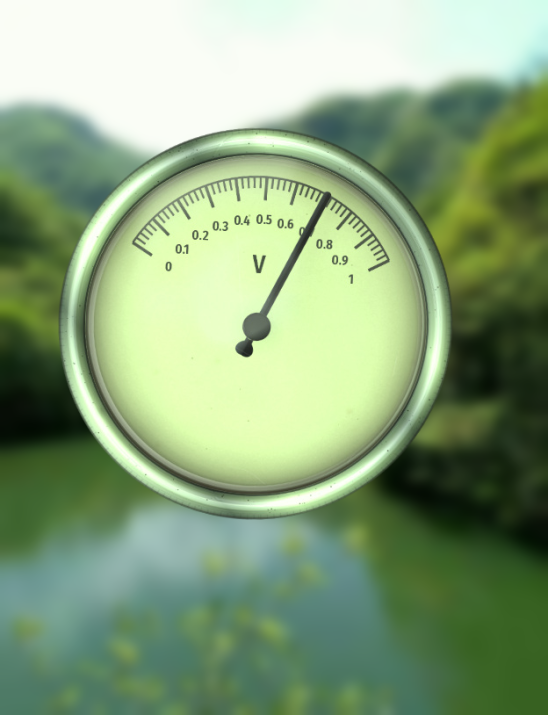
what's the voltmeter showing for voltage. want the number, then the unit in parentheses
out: 0.7 (V)
